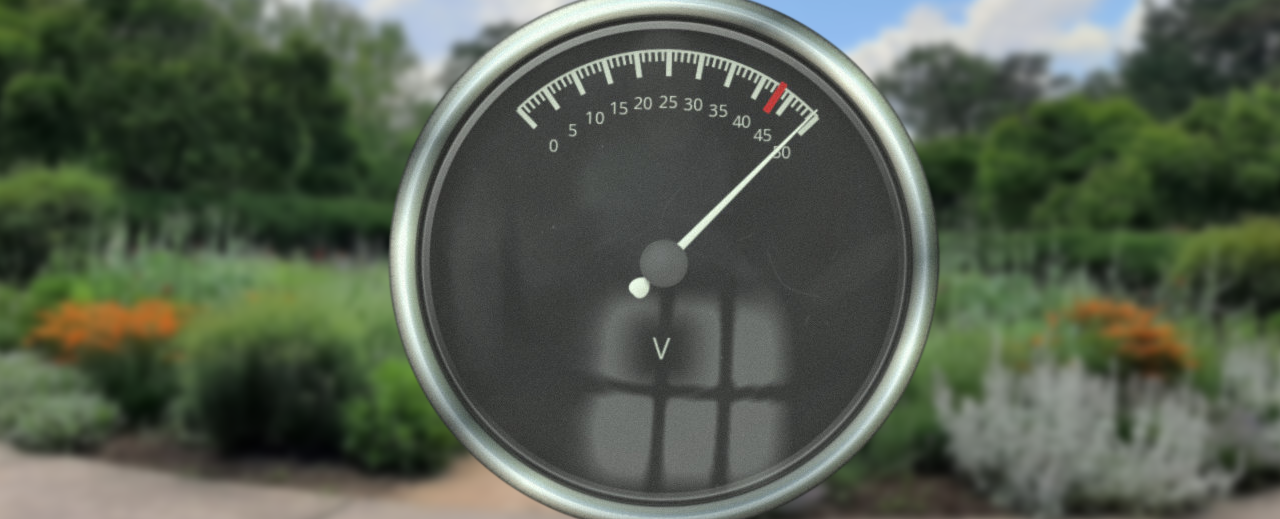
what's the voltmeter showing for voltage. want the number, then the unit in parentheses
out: 49 (V)
